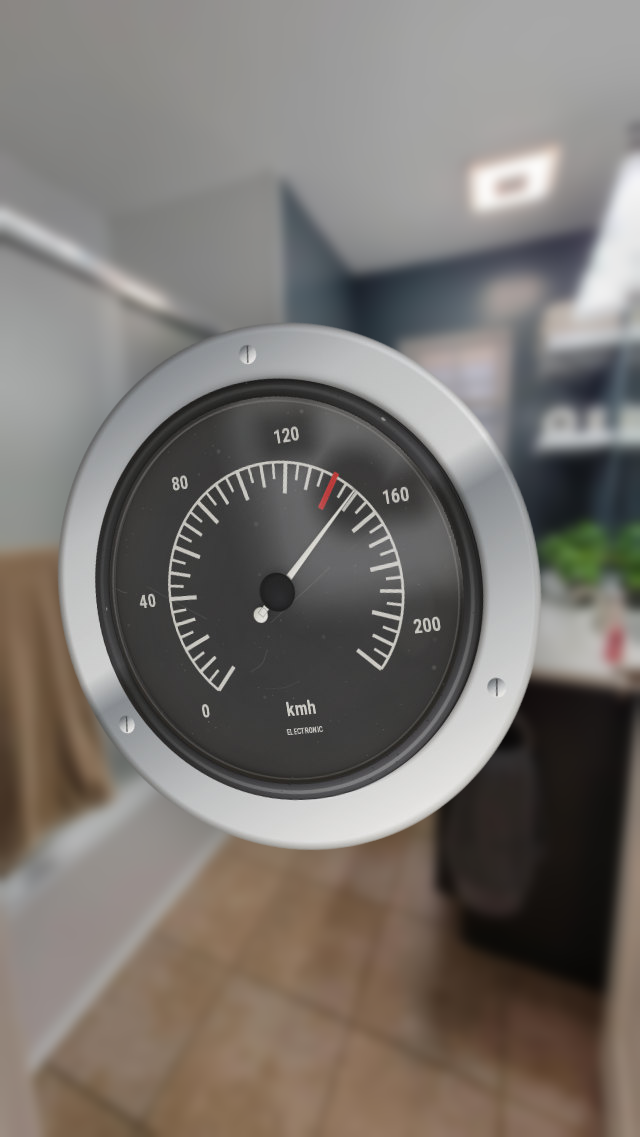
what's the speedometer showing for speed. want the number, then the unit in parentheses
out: 150 (km/h)
